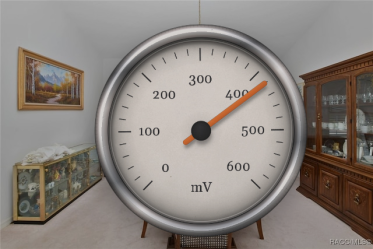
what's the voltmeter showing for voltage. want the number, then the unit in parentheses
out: 420 (mV)
